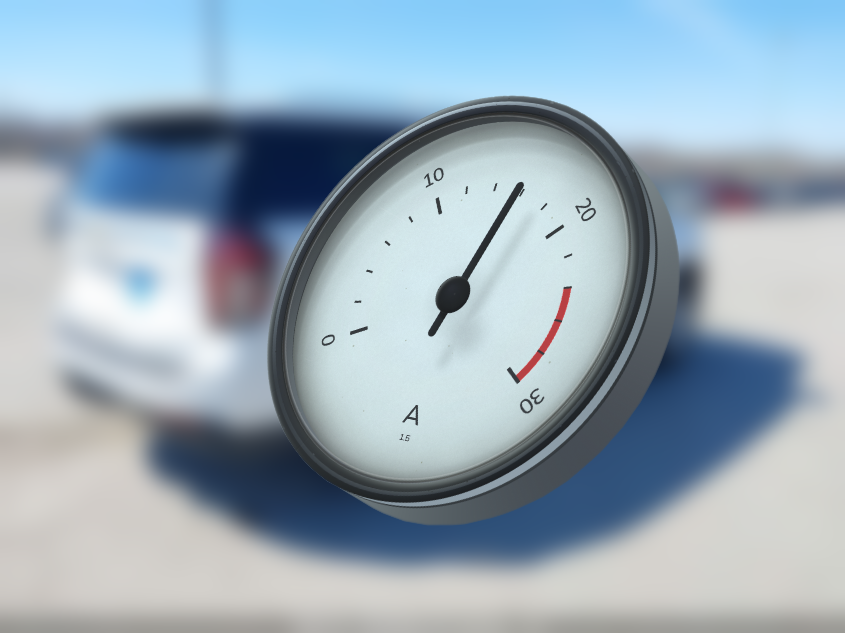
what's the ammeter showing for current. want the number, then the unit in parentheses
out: 16 (A)
